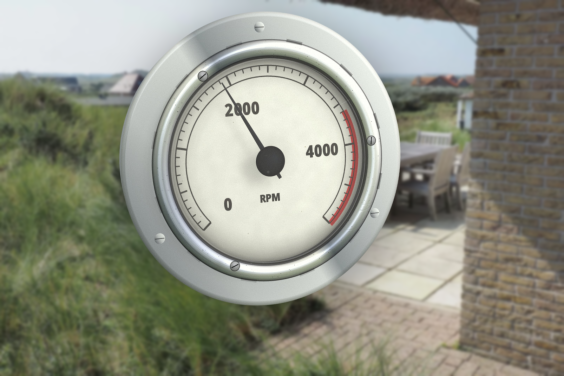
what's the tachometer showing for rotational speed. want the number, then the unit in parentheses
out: 1900 (rpm)
